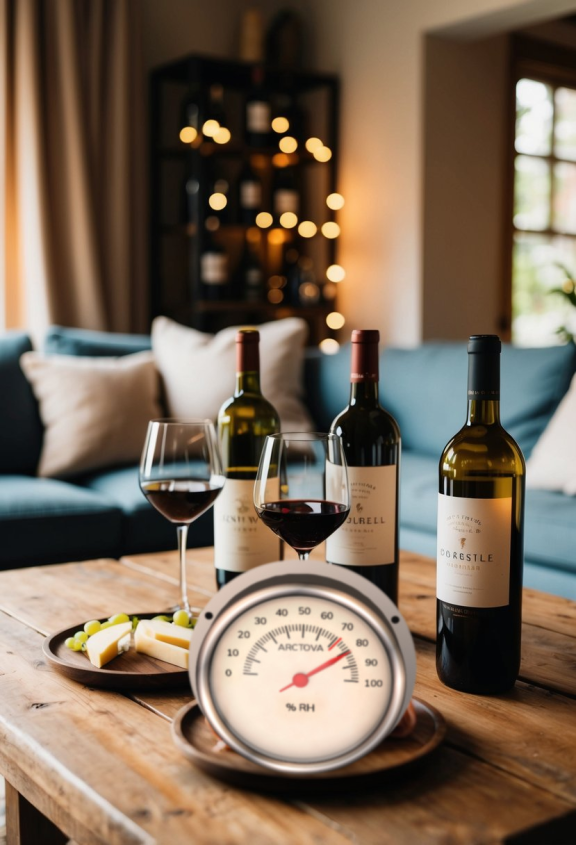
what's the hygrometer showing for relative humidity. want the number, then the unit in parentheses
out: 80 (%)
